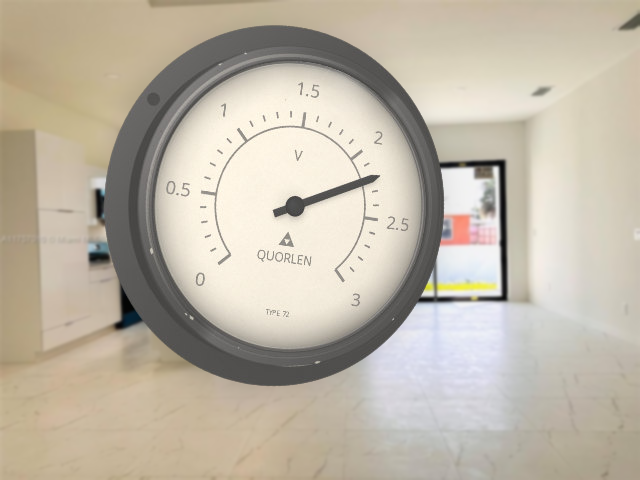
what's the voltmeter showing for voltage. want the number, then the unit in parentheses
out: 2.2 (V)
